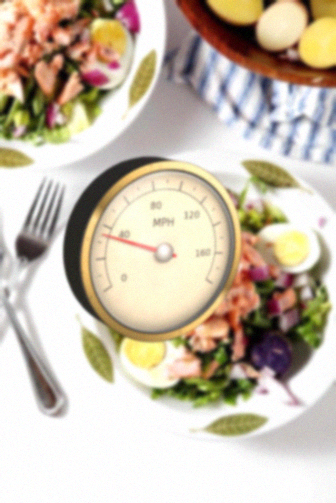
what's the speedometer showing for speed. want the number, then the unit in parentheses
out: 35 (mph)
